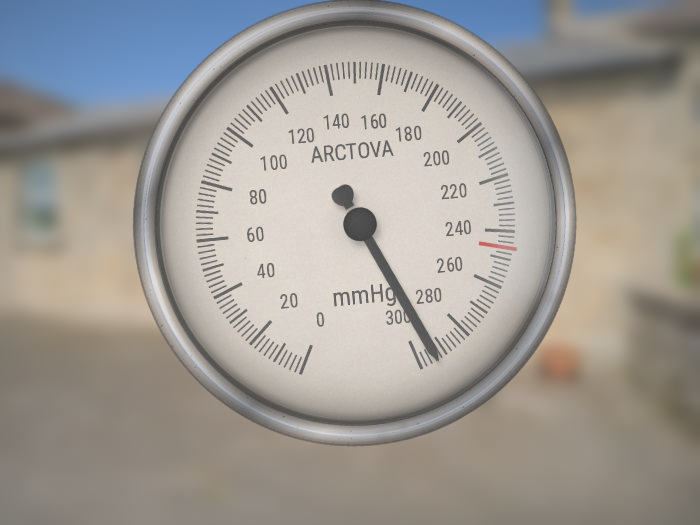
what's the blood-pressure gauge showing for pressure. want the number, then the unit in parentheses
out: 294 (mmHg)
